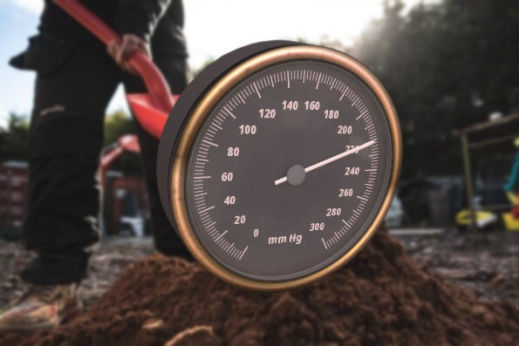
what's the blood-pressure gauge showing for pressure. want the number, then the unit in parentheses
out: 220 (mmHg)
